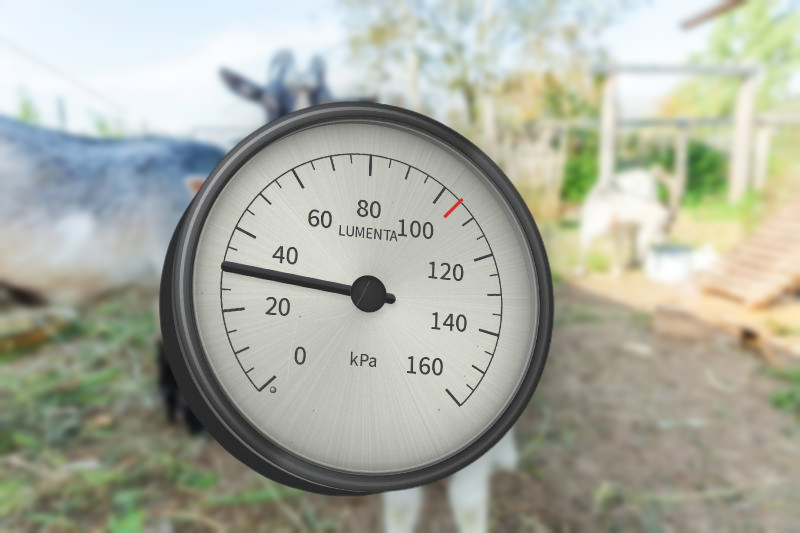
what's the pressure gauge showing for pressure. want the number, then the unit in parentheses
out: 30 (kPa)
